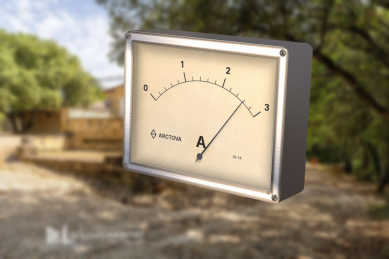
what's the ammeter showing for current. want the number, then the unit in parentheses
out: 2.6 (A)
